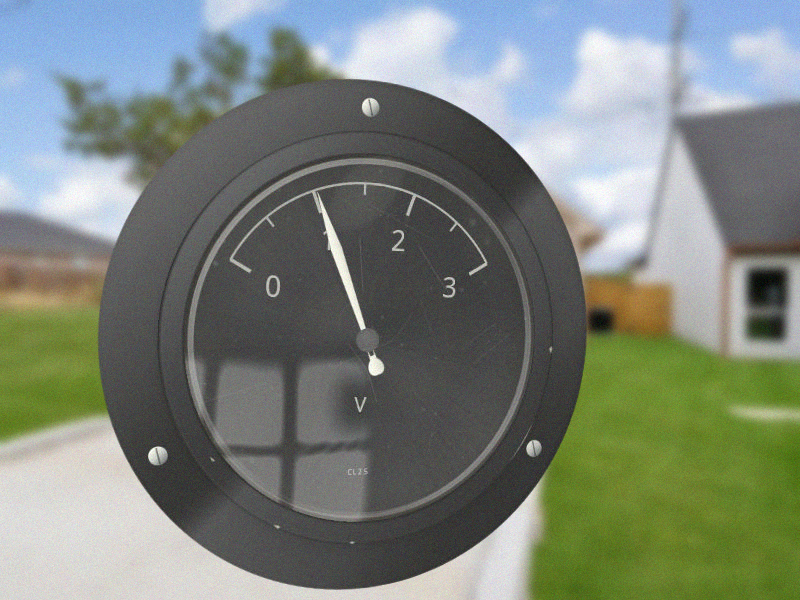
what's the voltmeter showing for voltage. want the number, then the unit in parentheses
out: 1 (V)
